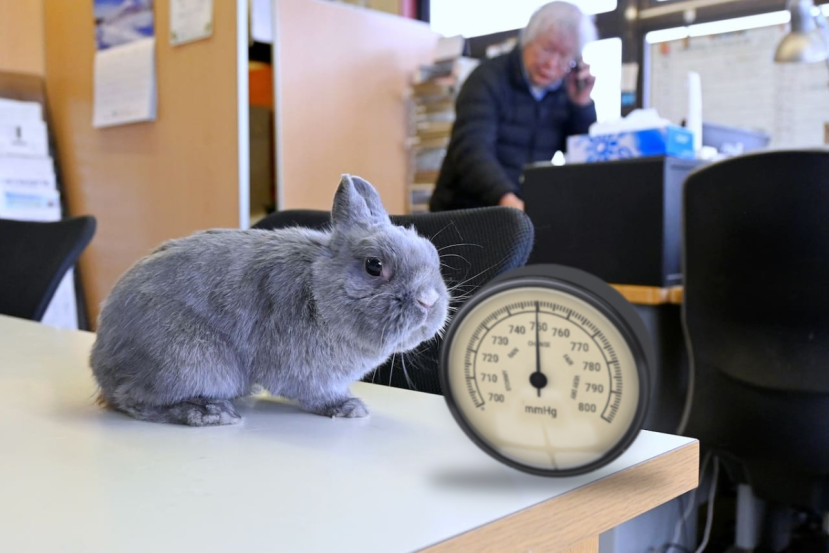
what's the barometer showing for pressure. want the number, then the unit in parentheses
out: 750 (mmHg)
